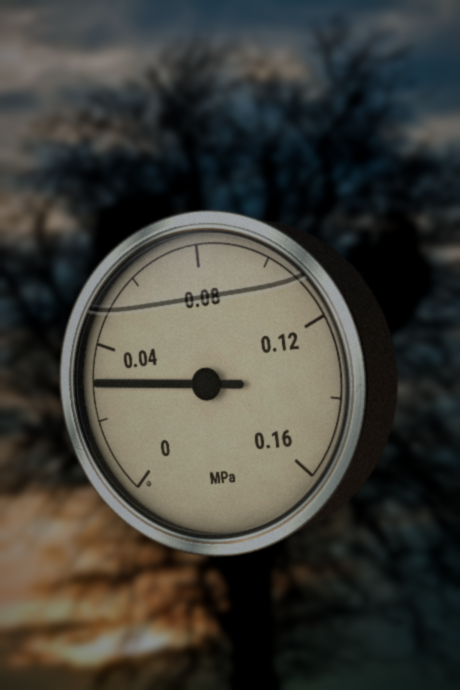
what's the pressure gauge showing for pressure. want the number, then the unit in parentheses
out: 0.03 (MPa)
